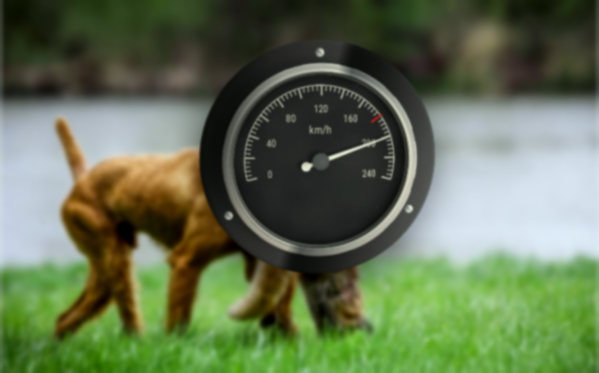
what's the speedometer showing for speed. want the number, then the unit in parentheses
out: 200 (km/h)
